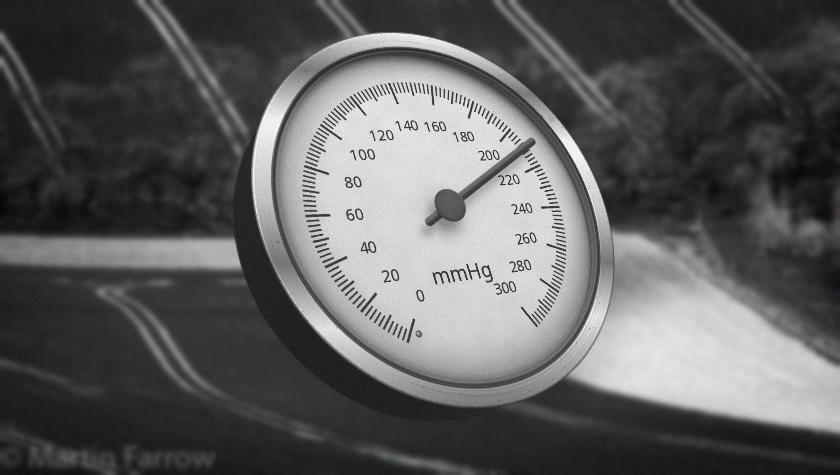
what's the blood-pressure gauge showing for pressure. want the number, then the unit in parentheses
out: 210 (mmHg)
